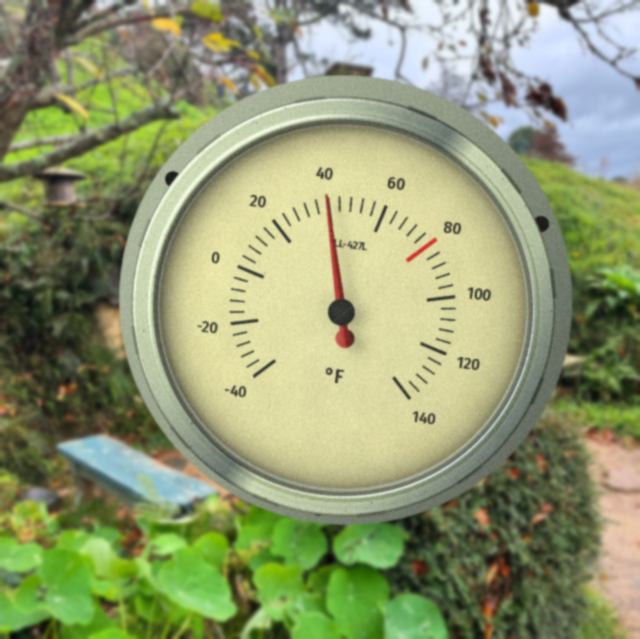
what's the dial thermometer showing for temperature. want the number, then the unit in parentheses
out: 40 (°F)
